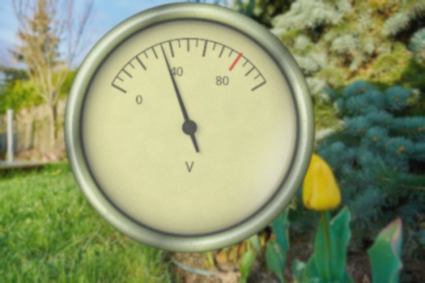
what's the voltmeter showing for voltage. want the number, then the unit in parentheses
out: 35 (V)
